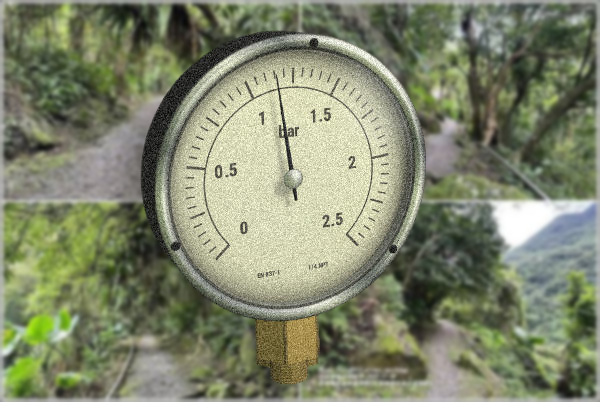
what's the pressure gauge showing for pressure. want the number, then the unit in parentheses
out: 1.15 (bar)
